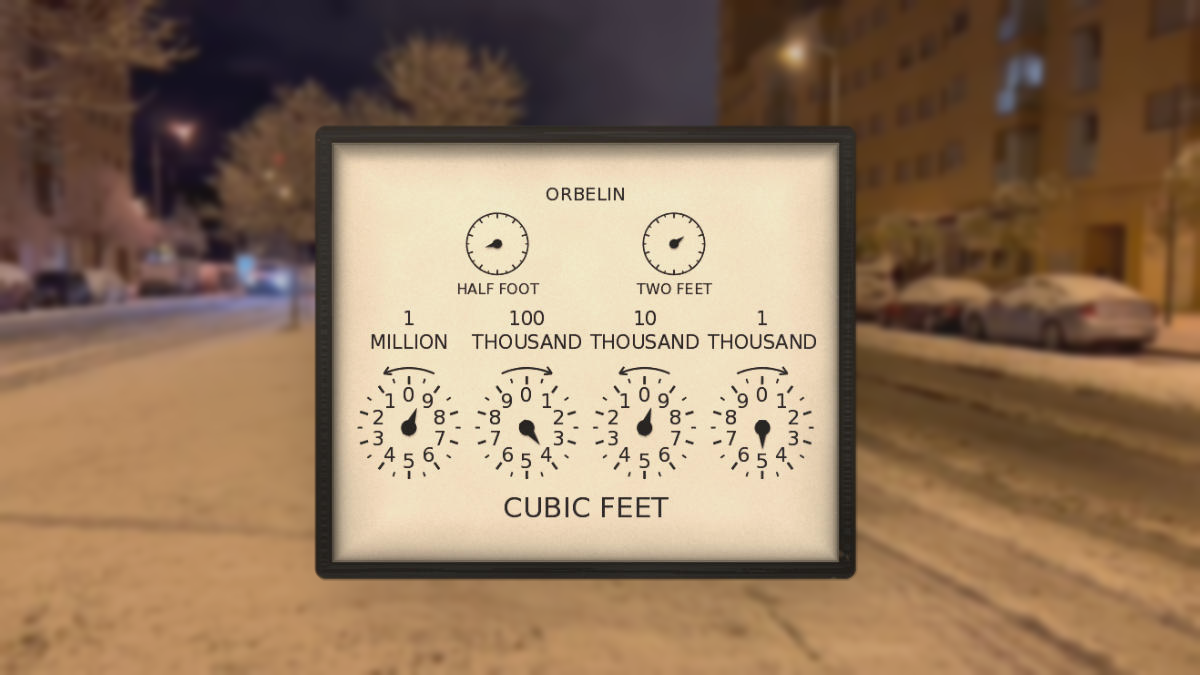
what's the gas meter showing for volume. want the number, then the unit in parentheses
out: 939500 (ft³)
